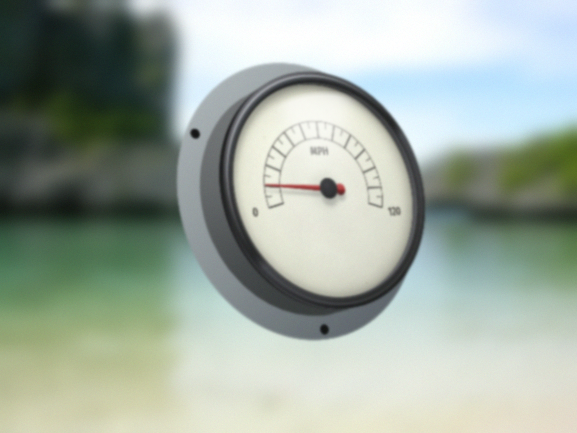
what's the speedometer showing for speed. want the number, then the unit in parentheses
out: 10 (mph)
